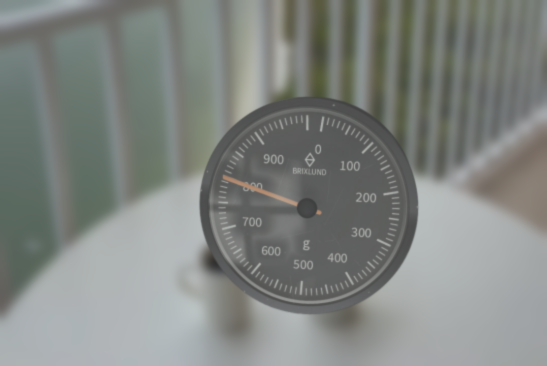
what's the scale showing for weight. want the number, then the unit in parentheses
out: 800 (g)
